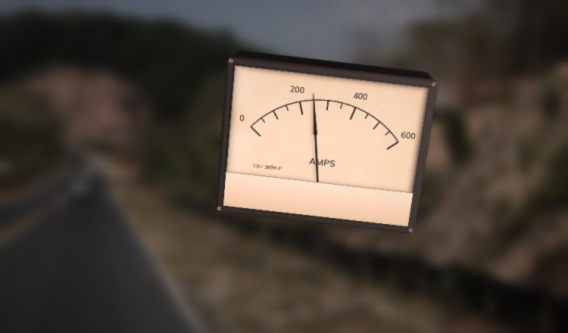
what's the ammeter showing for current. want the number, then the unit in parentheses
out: 250 (A)
